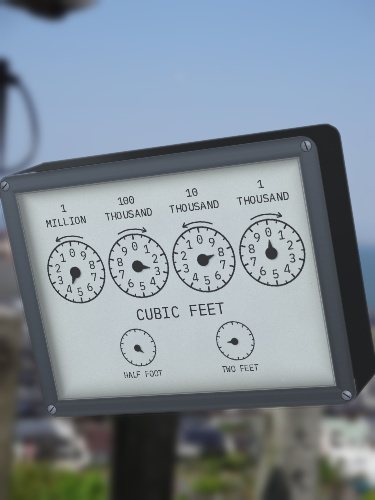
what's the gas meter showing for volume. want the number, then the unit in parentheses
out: 428000 (ft³)
